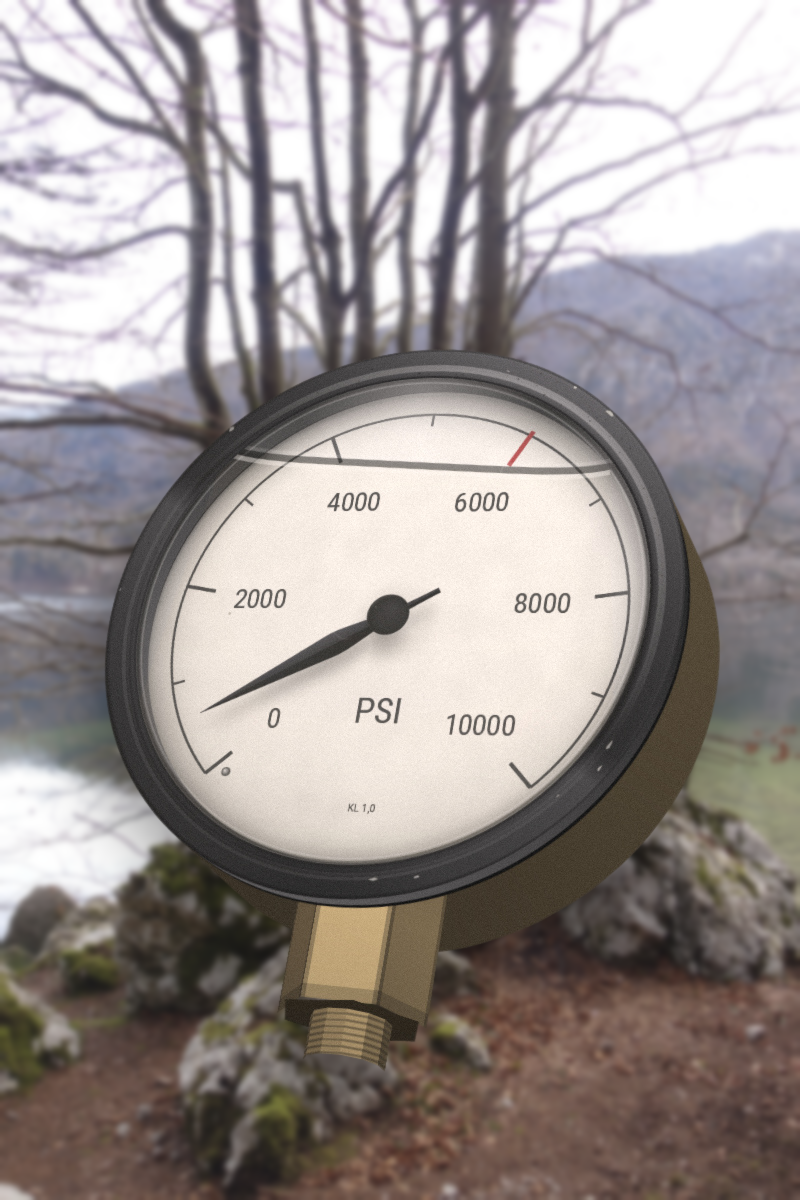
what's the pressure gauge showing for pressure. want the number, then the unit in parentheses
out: 500 (psi)
